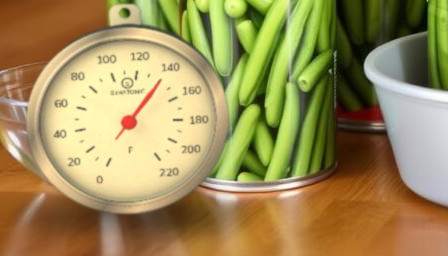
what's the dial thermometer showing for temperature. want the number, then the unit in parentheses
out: 140 (°F)
